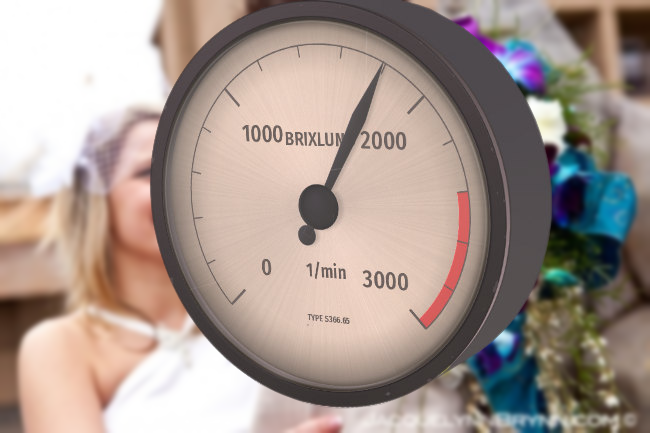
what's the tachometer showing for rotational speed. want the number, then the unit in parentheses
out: 1800 (rpm)
